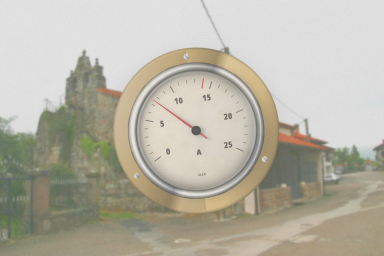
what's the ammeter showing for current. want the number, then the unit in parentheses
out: 7.5 (A)
